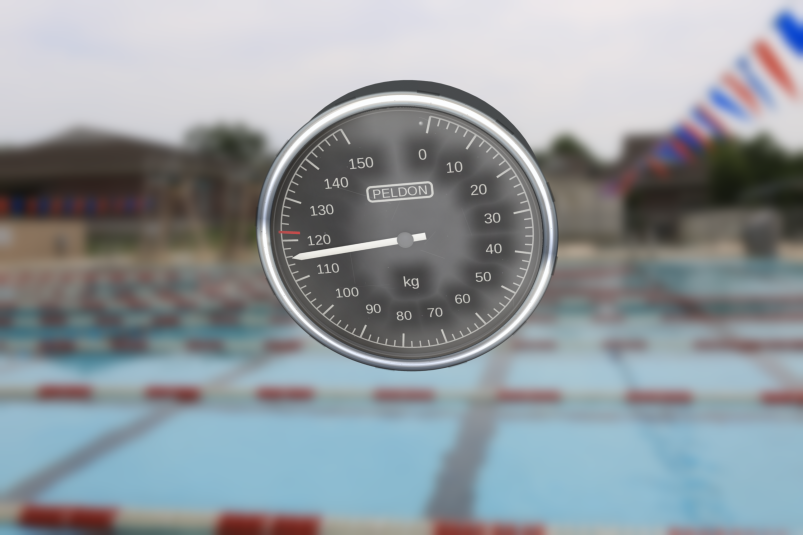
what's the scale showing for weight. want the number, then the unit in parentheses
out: 116 (kg)
